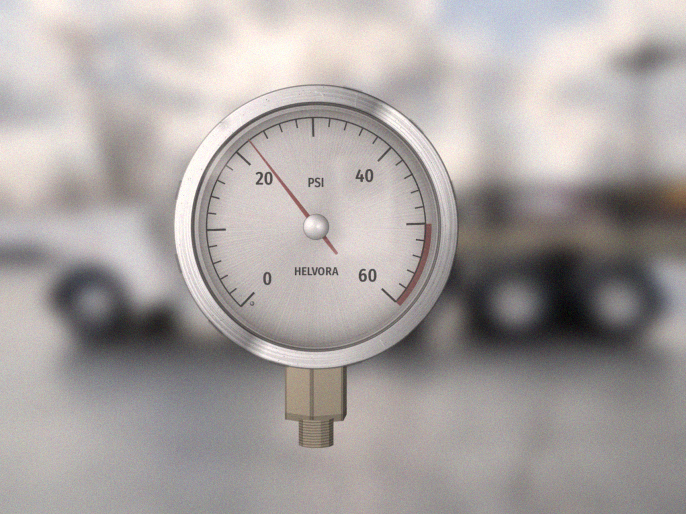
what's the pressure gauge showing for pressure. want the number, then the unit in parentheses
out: 22 (psi)
